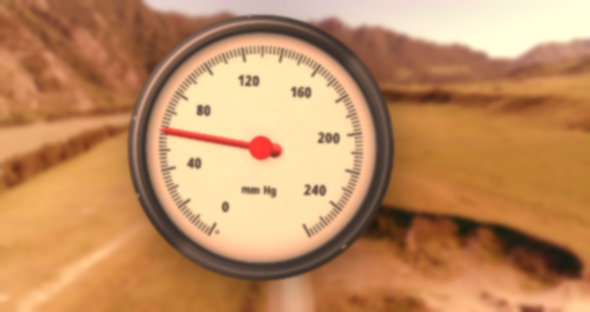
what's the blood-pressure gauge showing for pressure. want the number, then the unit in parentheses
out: 60 (mmHg)
